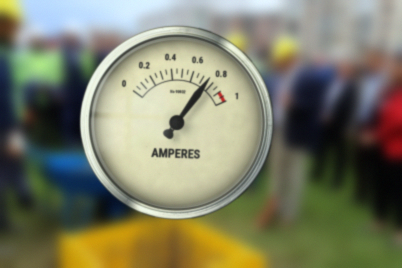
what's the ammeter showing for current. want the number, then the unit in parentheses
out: 0.75 (A)
